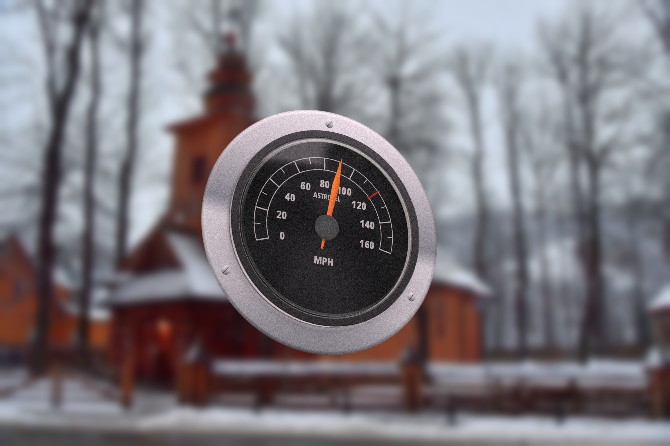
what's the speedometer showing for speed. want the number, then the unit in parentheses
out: 90 (mph)
